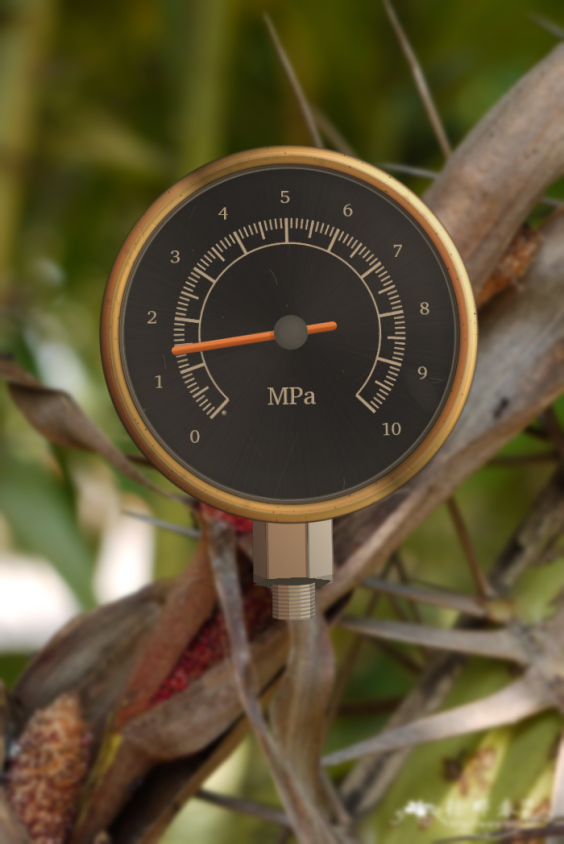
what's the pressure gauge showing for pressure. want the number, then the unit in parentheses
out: 1.4 (MPa)
